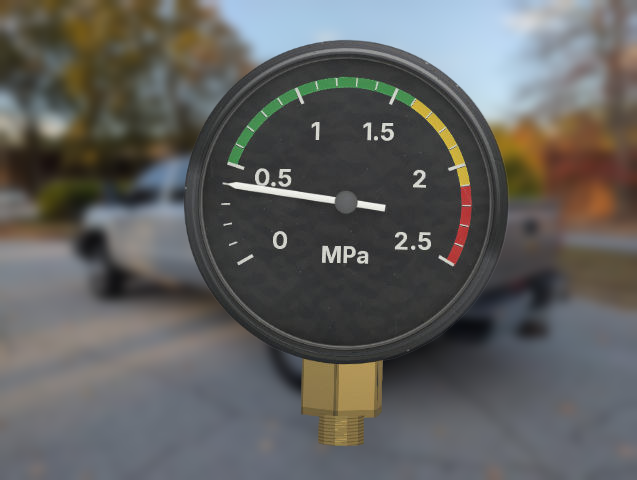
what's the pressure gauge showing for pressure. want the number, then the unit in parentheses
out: 0.4 (MPa)
